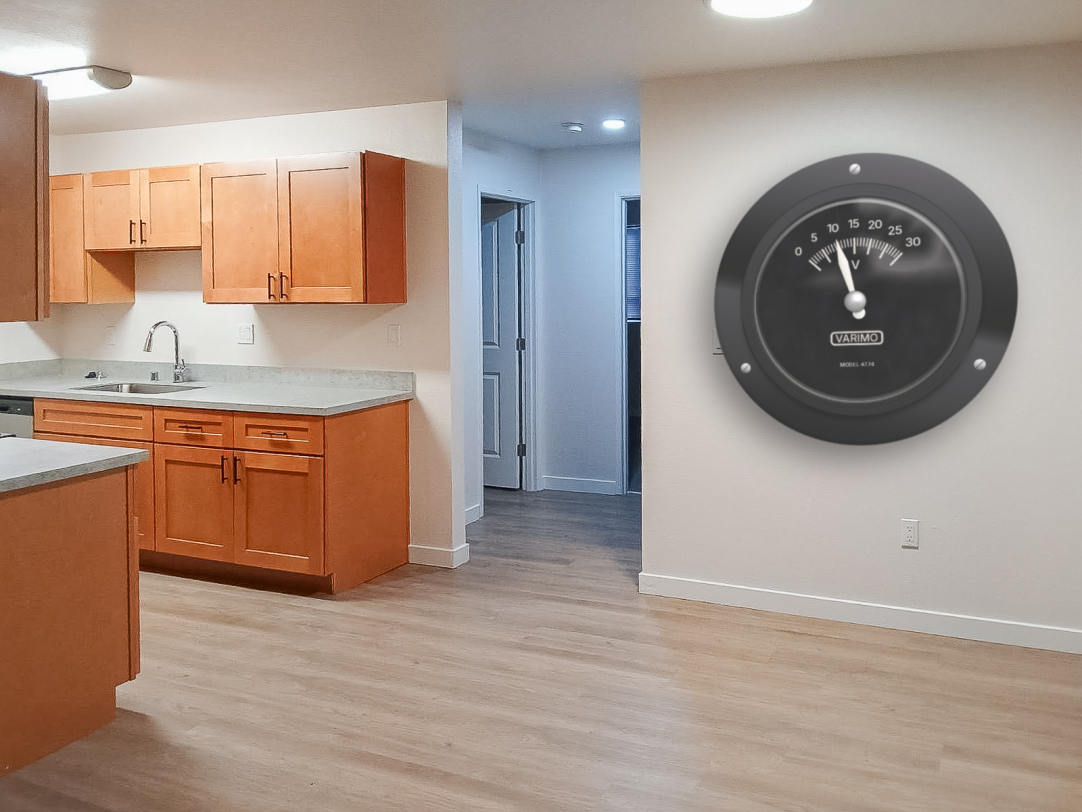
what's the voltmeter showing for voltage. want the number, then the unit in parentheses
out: 10 (V)
